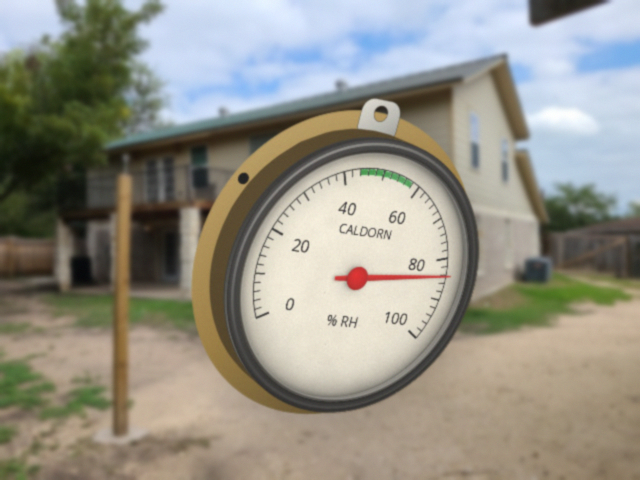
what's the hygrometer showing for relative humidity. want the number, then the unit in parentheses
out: 84 (%)
